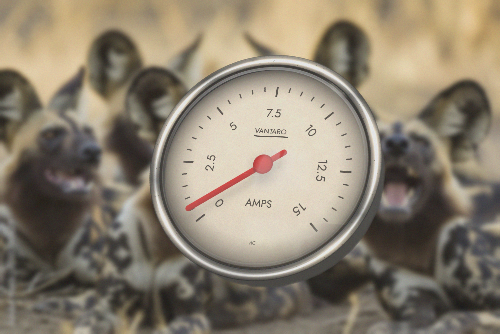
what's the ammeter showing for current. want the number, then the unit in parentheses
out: 0.5 (A)
